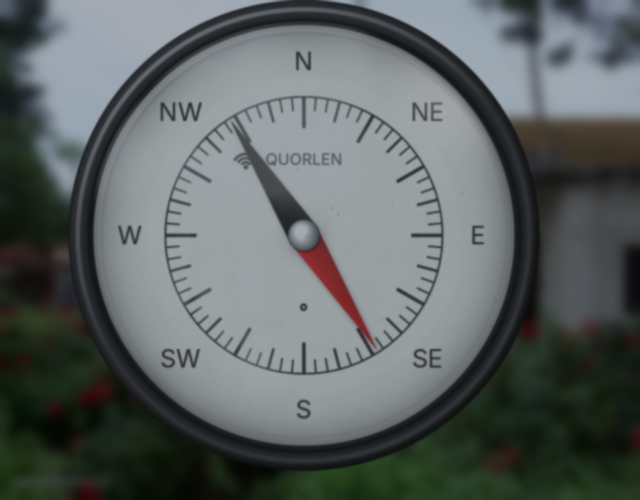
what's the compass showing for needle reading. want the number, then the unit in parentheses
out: 147.5 (°)
